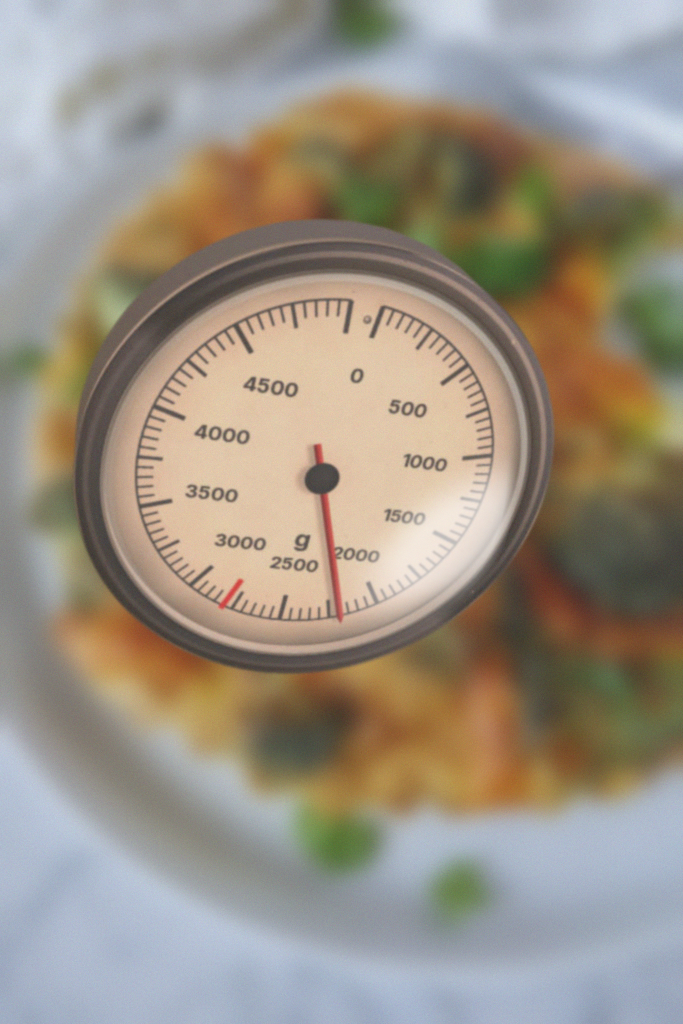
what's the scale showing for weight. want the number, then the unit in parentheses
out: 2200 (g)
